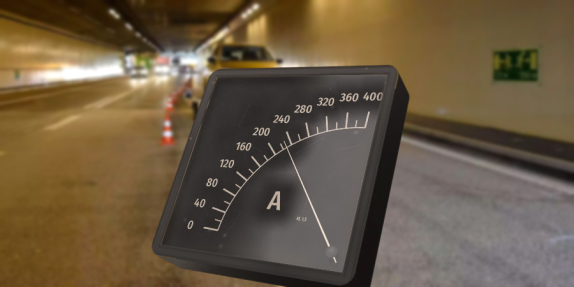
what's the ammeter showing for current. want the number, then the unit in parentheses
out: 230 (A)
